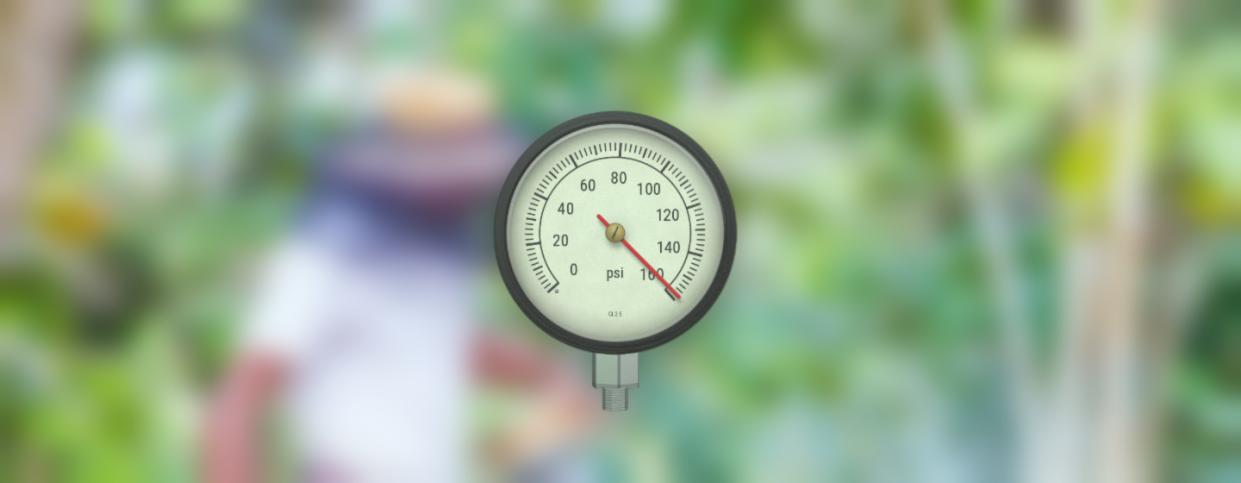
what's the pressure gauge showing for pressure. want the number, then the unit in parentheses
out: 158 (psi)
